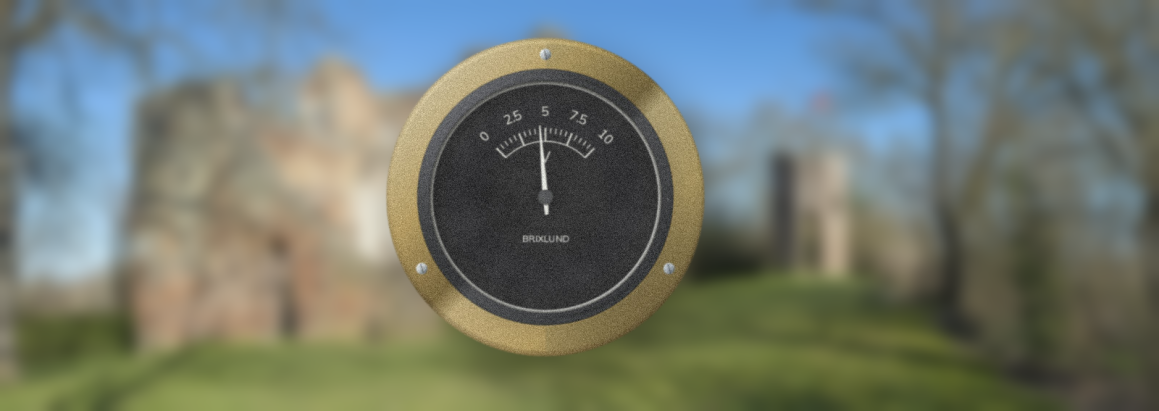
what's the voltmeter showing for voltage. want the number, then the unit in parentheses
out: 4.5 (V)
